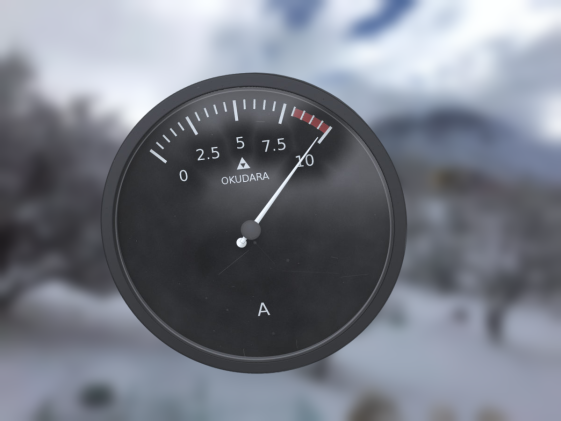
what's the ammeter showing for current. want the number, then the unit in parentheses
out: 9.75 (A)
